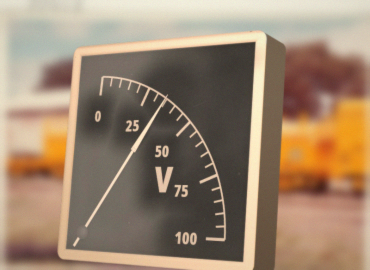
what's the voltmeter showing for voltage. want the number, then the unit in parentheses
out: 35 (V)
